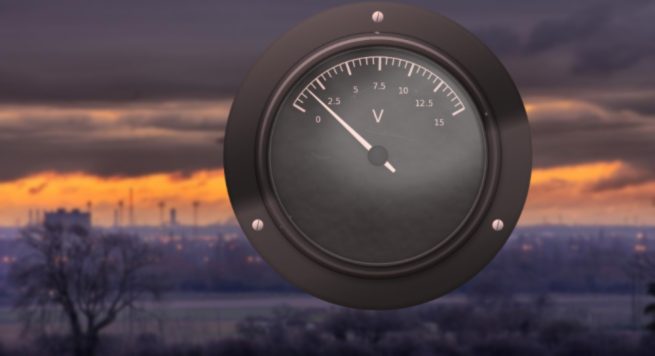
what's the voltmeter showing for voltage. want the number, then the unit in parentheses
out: 1.5 (V)
